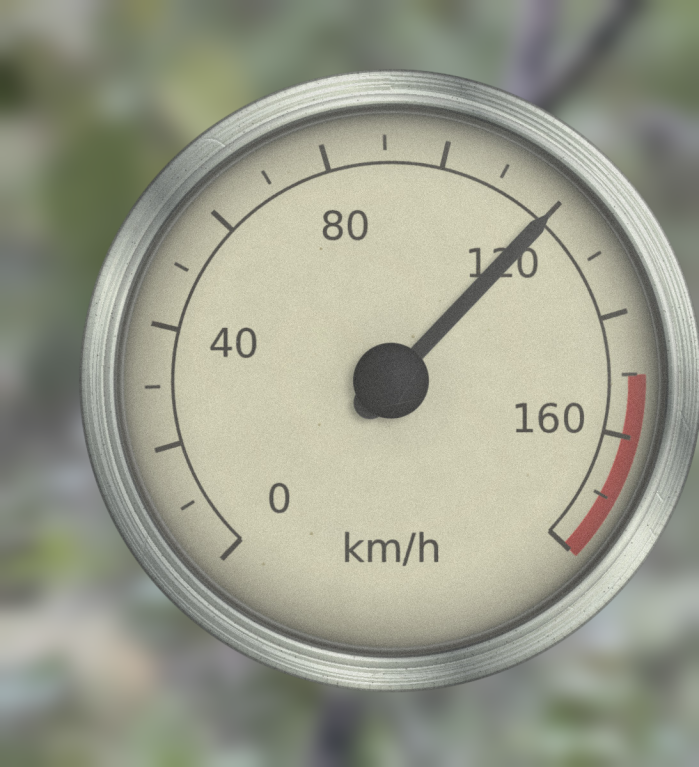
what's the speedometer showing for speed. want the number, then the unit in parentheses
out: 120 (km/h)
